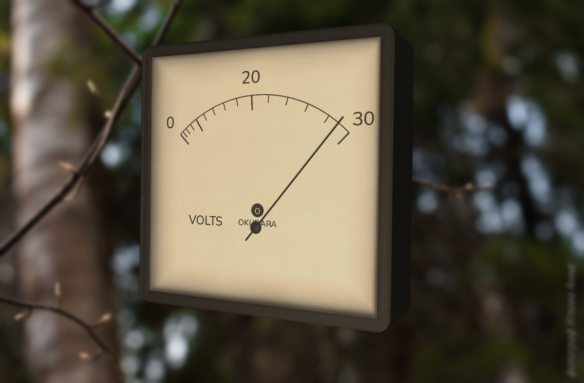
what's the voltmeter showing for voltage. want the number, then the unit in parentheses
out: 29 (V)
